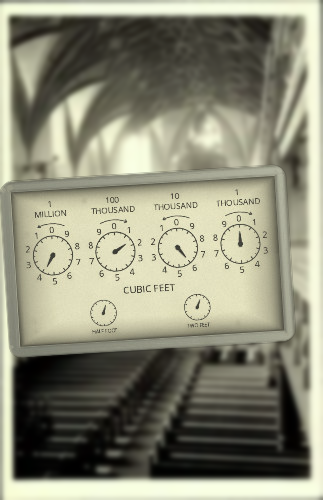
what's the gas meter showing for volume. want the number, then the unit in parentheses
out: 416000 (ft³)
